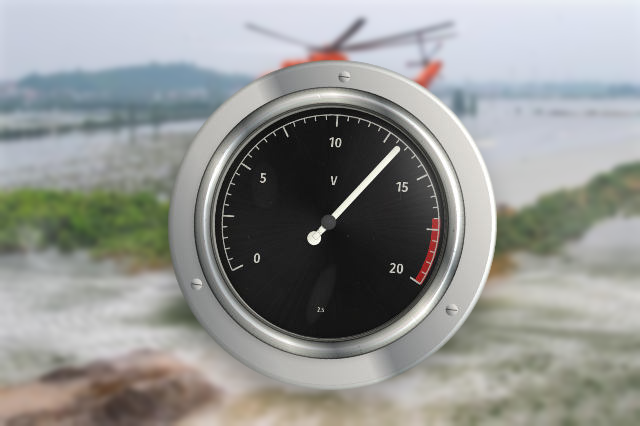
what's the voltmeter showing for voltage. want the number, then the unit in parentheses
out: 13.25 (V)
